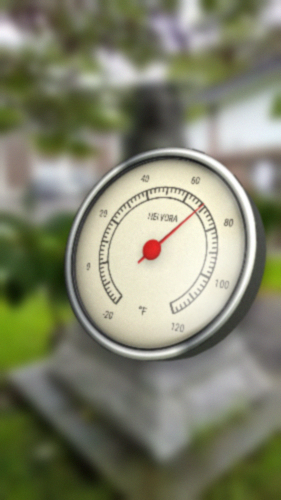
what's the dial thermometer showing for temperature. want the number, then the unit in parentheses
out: 70 (°F)
